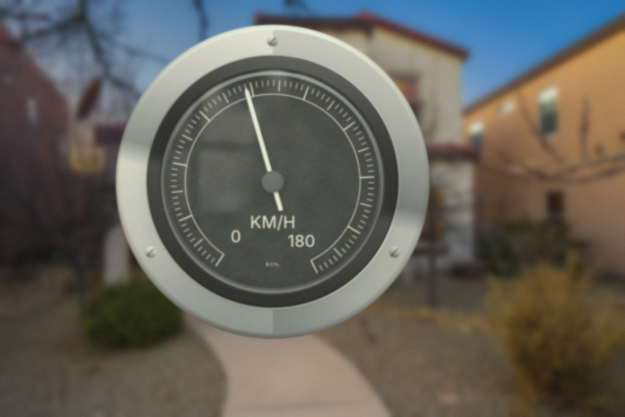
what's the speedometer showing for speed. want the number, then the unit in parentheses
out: 78 (km/h)
